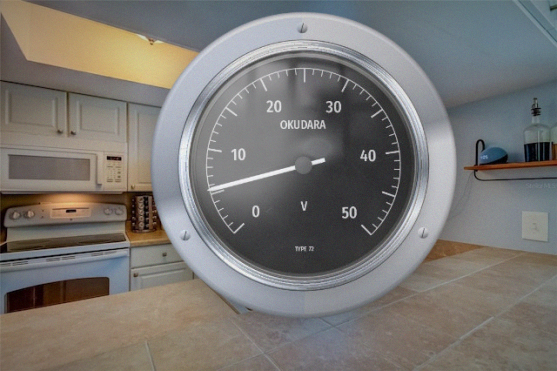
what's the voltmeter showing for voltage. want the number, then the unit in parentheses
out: 5.5 (V)
